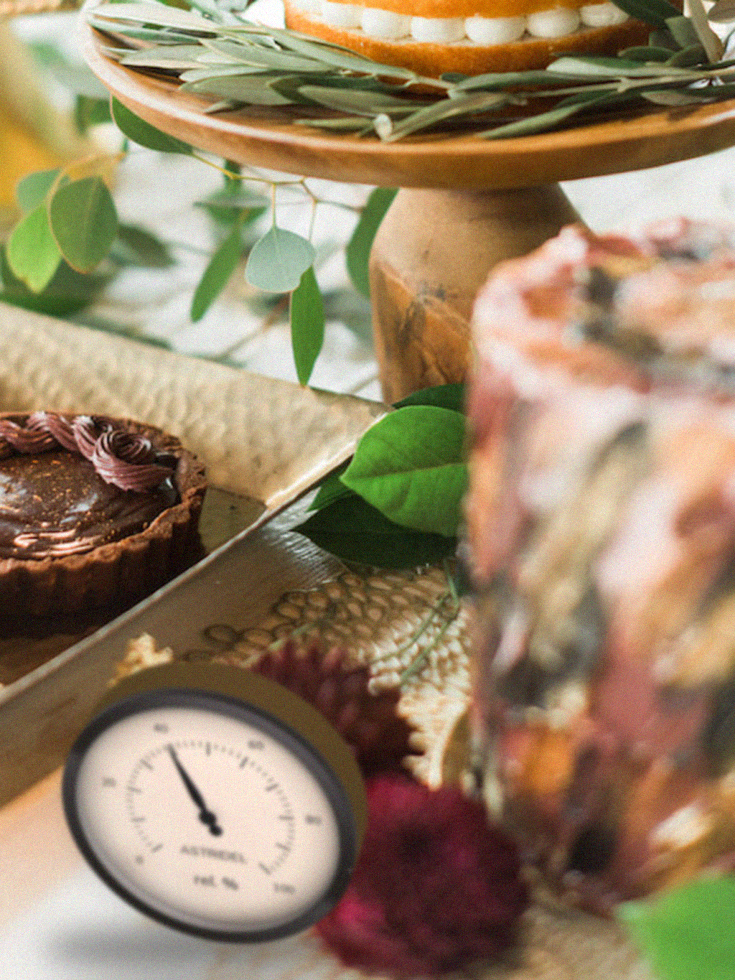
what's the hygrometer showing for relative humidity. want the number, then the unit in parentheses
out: 40 (%)
